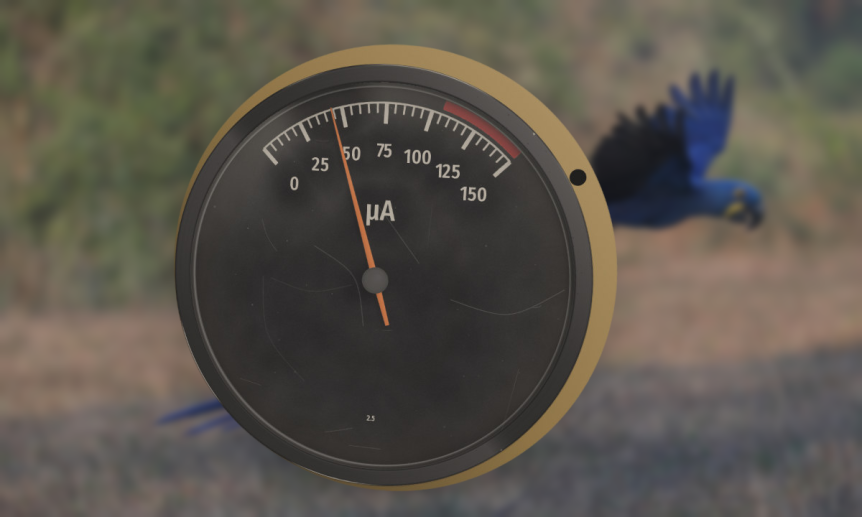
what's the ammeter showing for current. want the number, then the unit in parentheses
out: 45 (µA)
